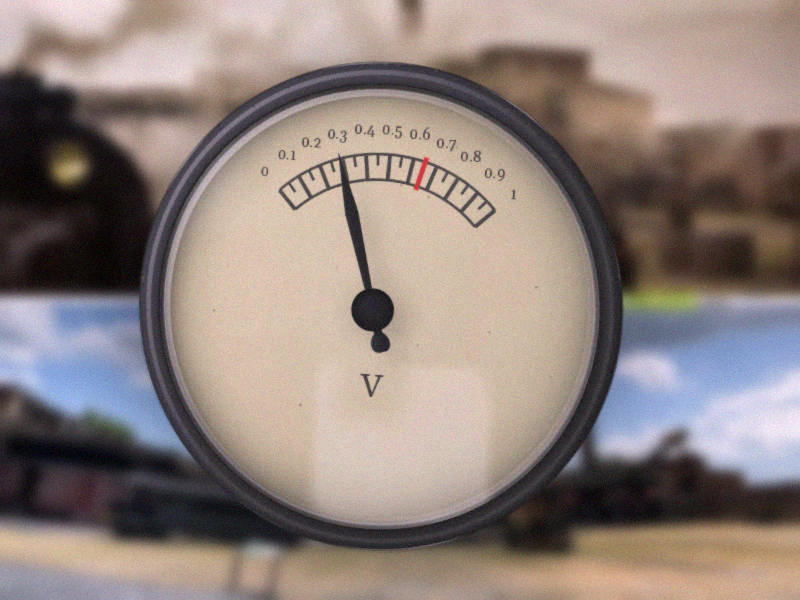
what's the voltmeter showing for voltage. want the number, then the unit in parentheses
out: 0.3 (V)
